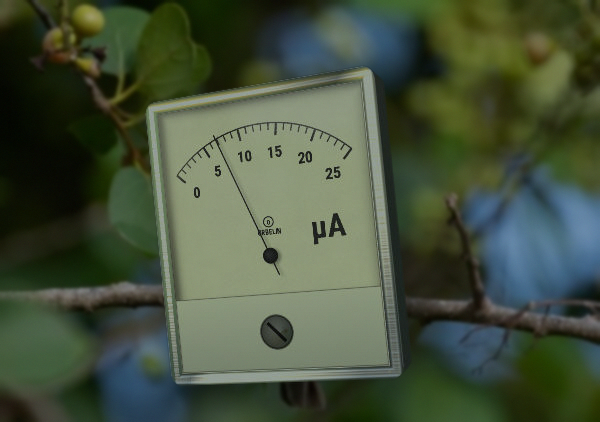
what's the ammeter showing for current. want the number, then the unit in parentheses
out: 7 (µA)
